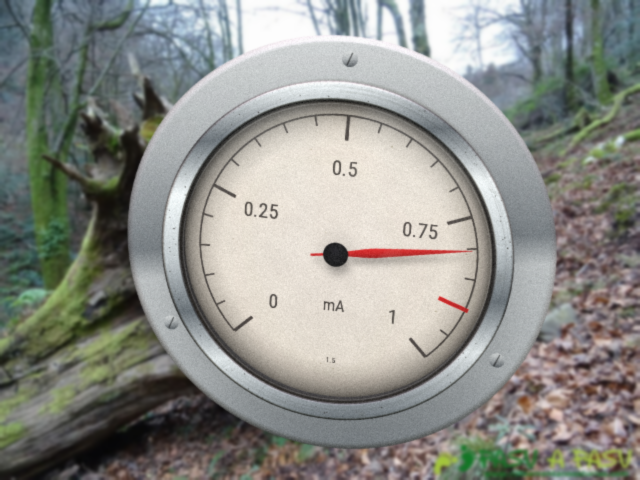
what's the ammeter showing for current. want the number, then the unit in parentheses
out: 0.8 (mA)
